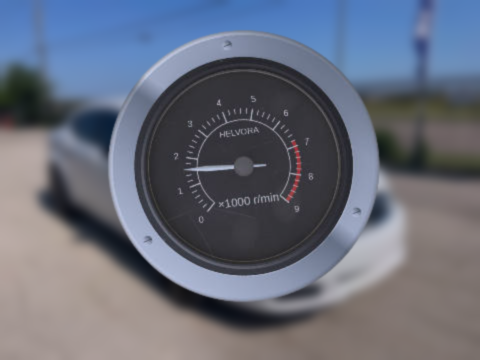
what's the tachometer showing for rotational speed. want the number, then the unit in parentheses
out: 1600 (rpm)
